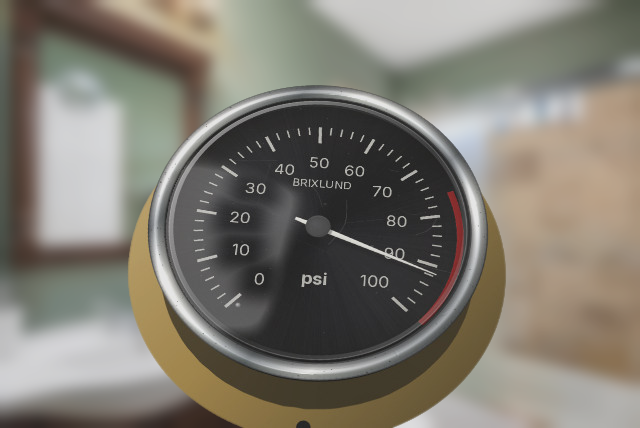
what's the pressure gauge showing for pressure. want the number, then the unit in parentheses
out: 92 (psi)
